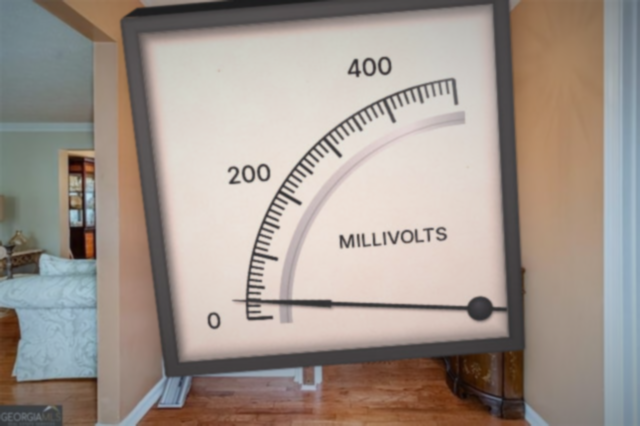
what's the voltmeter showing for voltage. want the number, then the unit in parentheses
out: 30 (mV)
